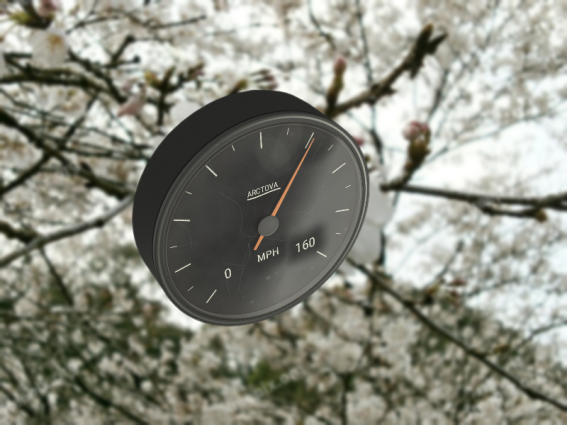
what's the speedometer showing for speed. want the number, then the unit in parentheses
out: 100 (mph)
